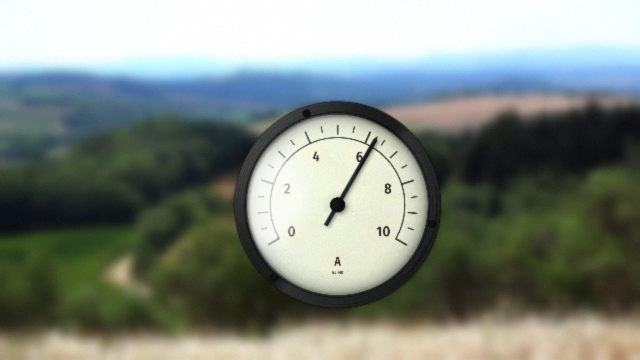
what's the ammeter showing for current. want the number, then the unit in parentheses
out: 6.25 (A)
